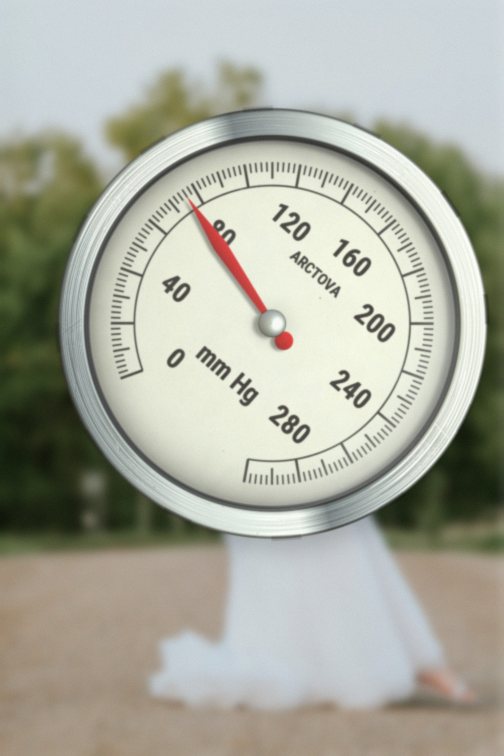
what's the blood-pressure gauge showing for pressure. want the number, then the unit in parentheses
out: 76 (mmHg)
